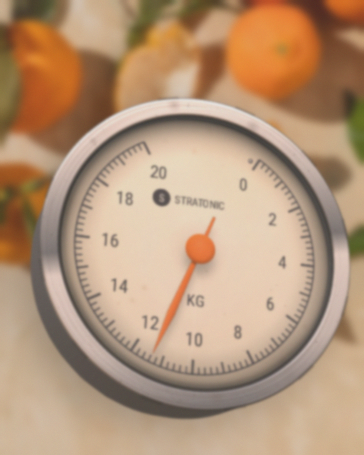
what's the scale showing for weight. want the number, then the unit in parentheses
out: 11.4 (kg)
